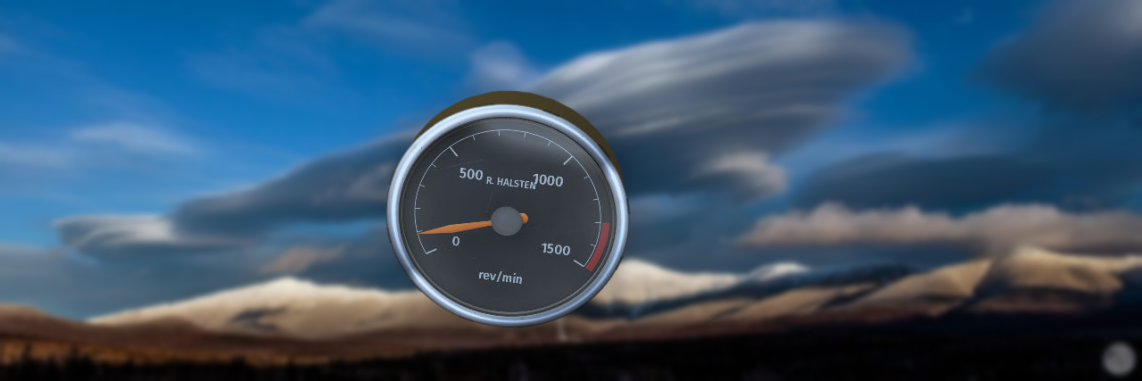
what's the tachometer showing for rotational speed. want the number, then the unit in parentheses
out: 100 (rpm)
